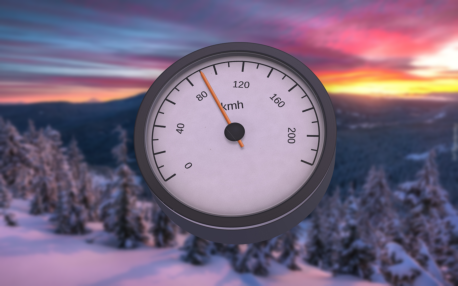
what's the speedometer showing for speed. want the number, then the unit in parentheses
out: 90 (km/h)
